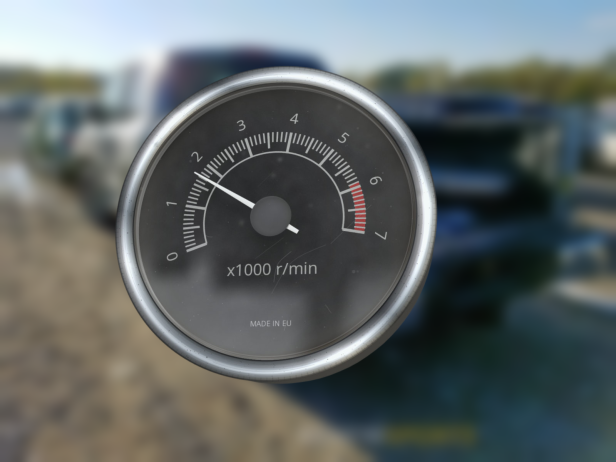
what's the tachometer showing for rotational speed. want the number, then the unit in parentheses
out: 1700 (rpm)
